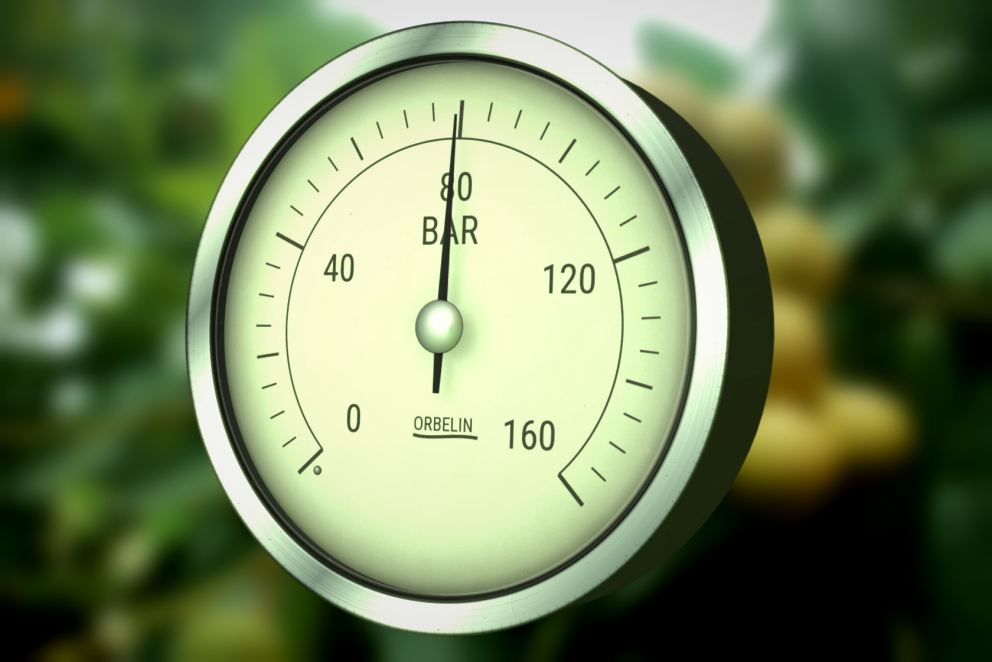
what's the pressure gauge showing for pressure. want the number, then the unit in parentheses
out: 80 (bar)
